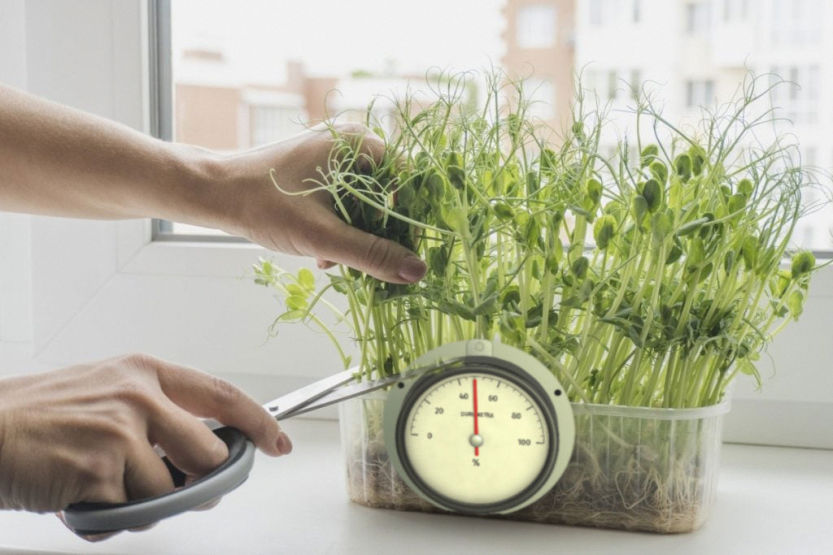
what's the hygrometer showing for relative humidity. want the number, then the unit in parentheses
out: 48 (%)
